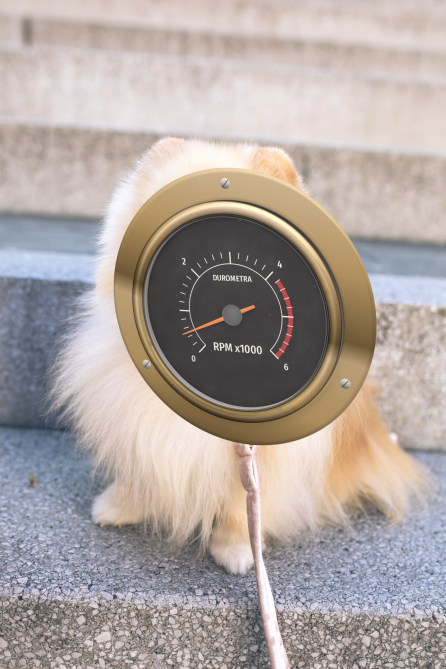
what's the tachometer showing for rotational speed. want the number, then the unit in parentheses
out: 500 (rpm)
